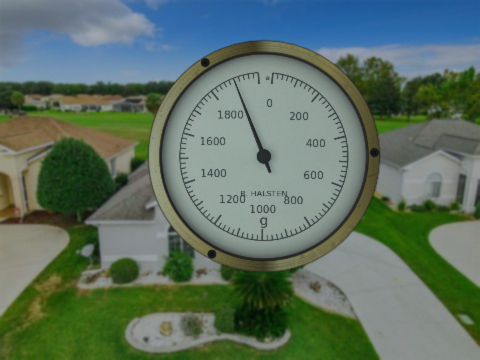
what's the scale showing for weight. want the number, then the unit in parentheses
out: 1900 (g)
